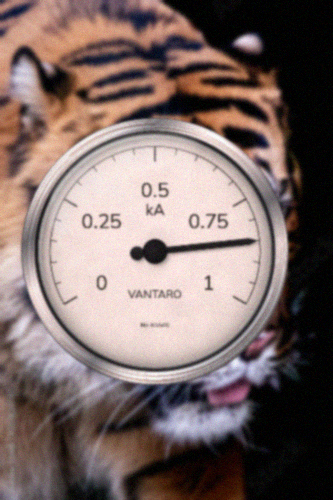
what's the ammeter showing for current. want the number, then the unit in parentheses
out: 0.85 (kA)
